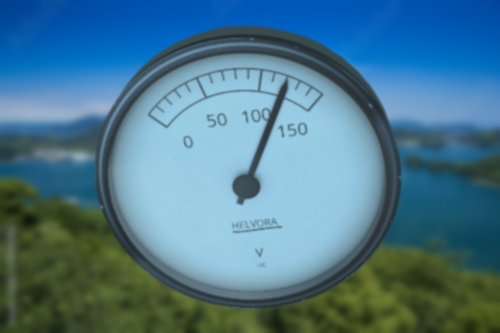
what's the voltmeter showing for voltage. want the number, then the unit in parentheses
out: 120 (V)
